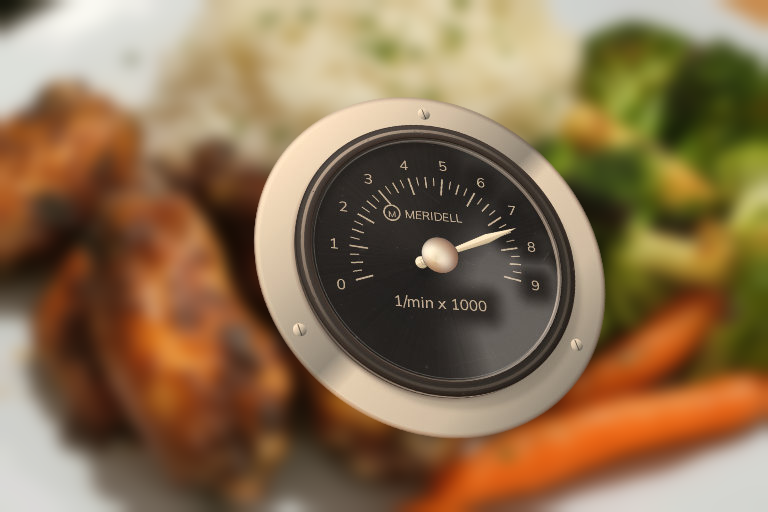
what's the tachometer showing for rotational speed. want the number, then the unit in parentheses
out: 7500 (rpm)
